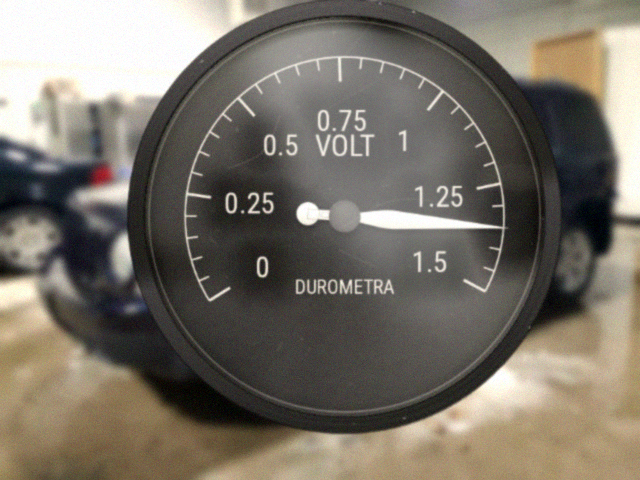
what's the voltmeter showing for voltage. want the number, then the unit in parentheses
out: 1.35 (V)
